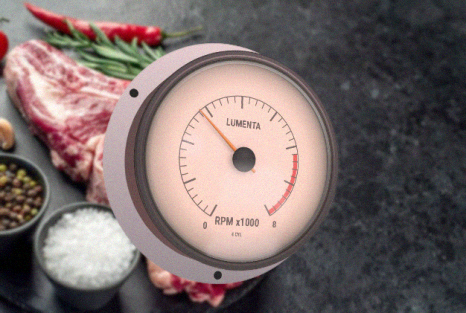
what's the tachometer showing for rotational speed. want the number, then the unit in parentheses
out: 2800 (rpm)
